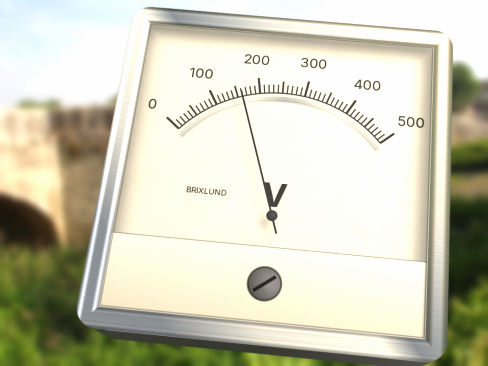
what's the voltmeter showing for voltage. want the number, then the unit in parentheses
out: 160 (V)
